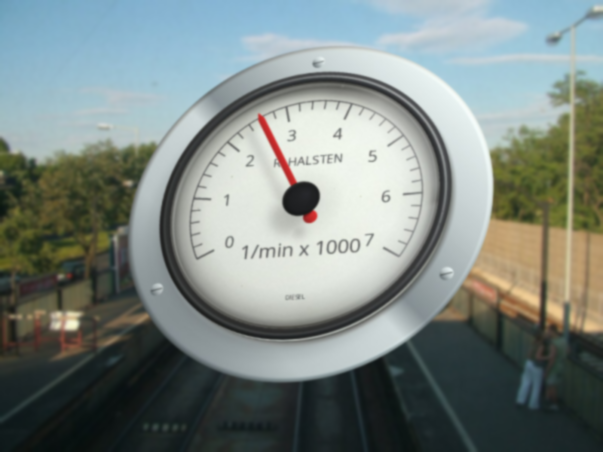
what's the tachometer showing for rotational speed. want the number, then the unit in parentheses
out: 2600 (rpm)
